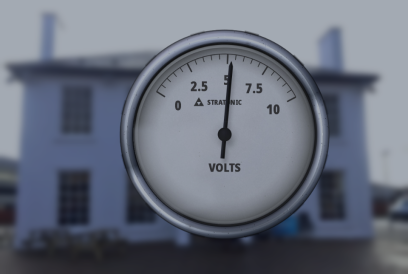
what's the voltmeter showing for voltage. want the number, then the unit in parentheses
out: 5.25 (V)
